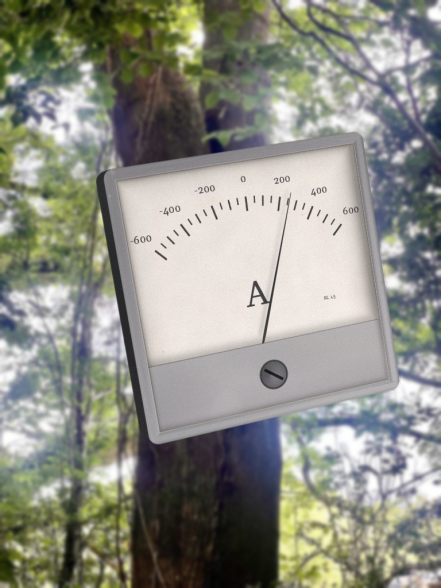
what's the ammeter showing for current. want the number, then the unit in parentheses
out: 250 (A)
